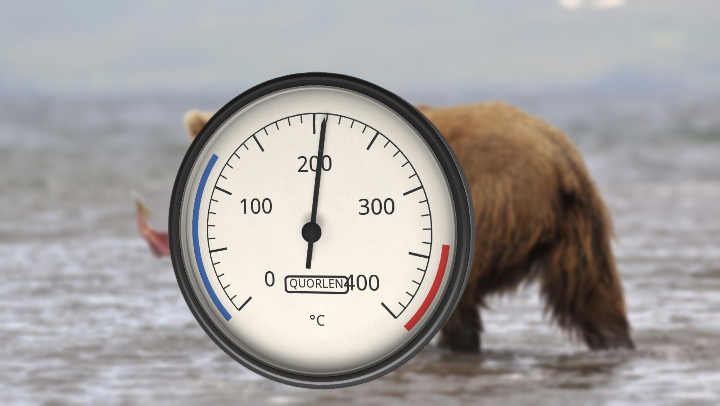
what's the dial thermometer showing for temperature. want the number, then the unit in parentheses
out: 210 (°C)
